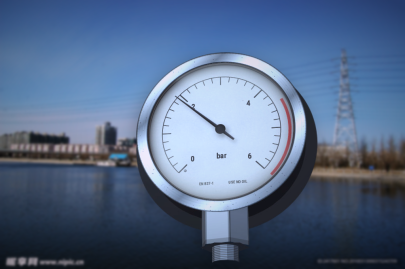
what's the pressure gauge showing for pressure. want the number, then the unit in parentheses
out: 1.9 (bar)
